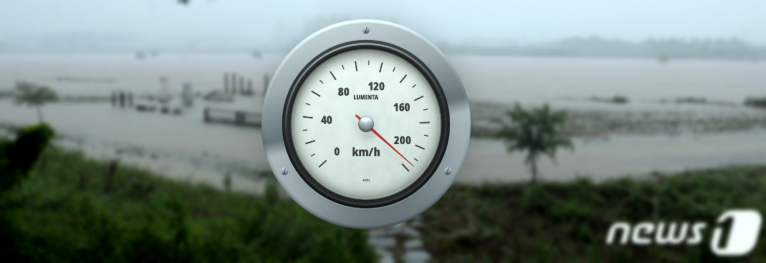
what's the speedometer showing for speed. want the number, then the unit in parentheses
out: 215 (km/h)
